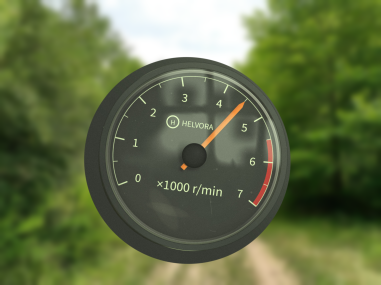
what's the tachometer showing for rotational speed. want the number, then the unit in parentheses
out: 4500 (rpm)
